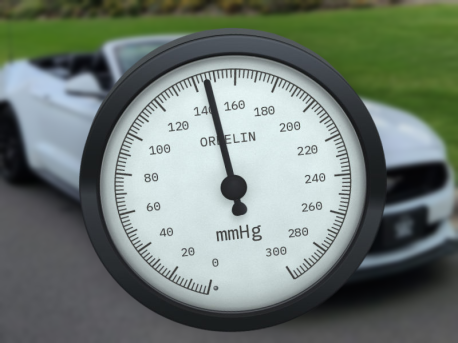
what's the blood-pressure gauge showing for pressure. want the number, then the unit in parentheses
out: 146 (mmHg)
